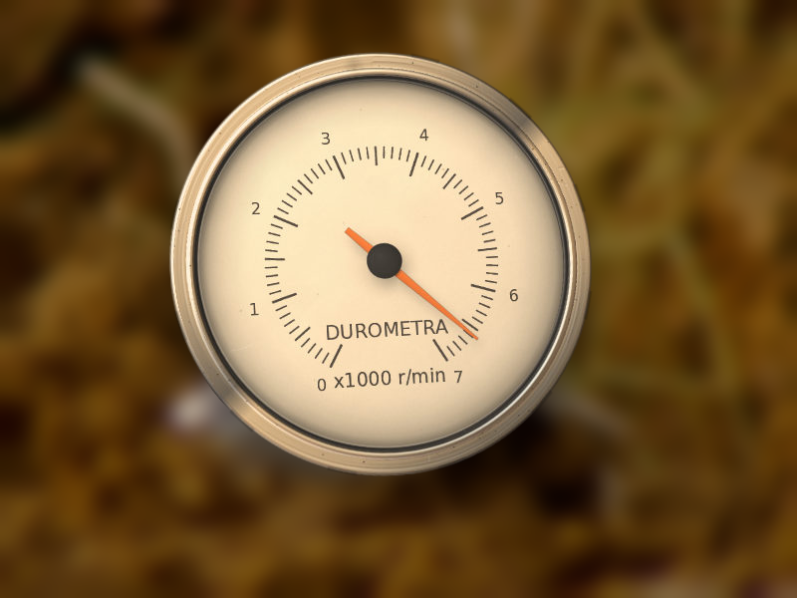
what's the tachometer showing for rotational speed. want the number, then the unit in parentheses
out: 6600 (rpm)
